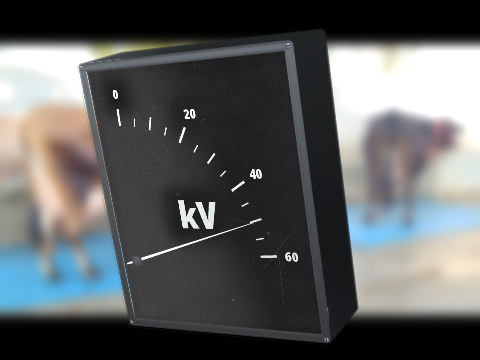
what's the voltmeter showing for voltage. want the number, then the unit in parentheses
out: 50 (kV)
